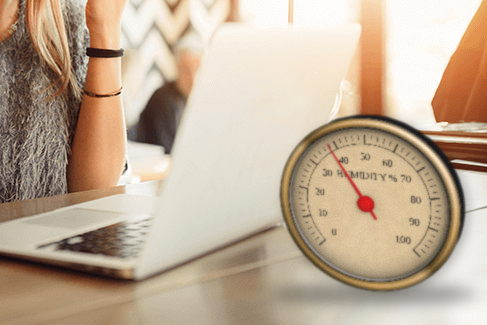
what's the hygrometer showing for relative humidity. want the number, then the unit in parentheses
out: 38 (%)
